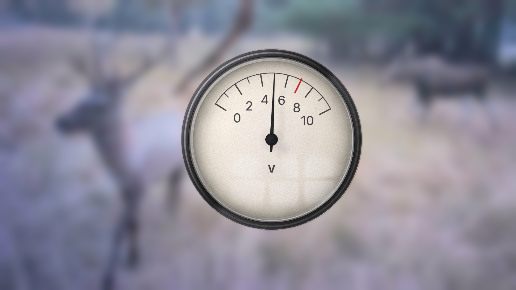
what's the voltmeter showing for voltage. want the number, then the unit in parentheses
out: 5 (V)
